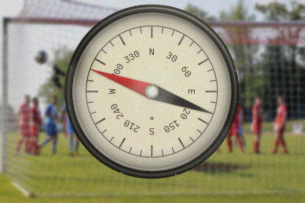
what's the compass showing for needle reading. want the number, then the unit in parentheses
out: 290 (°)
